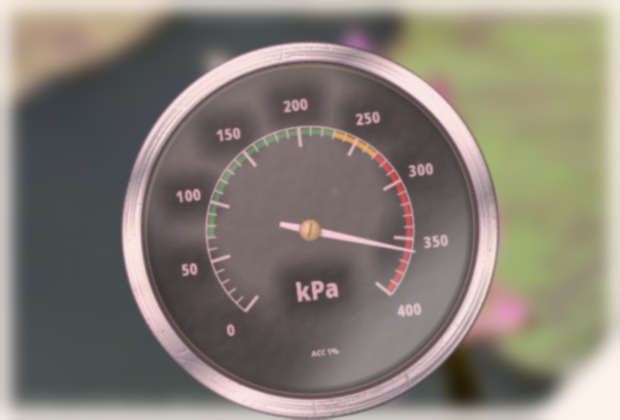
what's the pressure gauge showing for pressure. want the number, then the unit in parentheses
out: 360 (kPa)
